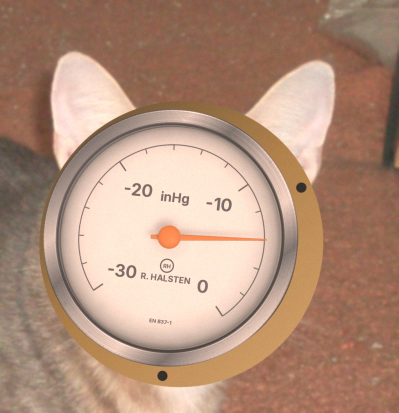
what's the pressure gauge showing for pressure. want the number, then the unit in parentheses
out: -6 (inHg)
